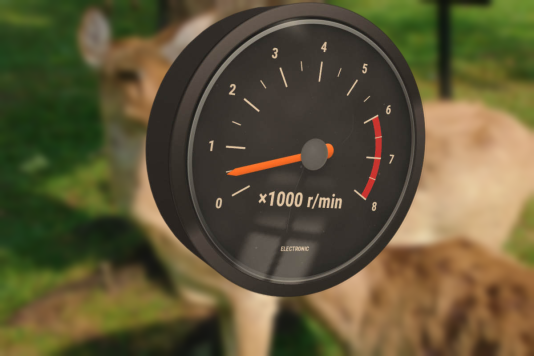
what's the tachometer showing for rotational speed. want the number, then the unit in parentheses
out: 500 (rpm)
